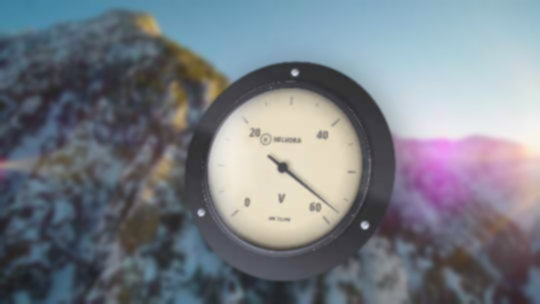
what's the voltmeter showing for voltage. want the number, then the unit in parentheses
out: 57.5 (V)
